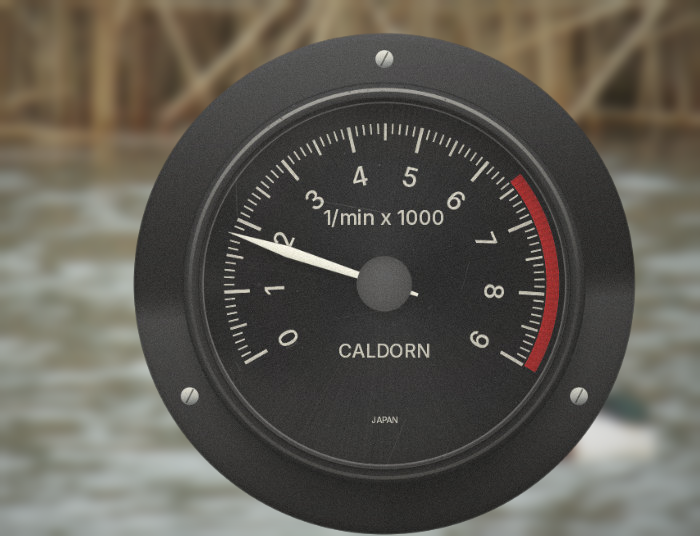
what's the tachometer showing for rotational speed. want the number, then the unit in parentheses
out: 1800 (rpm)
